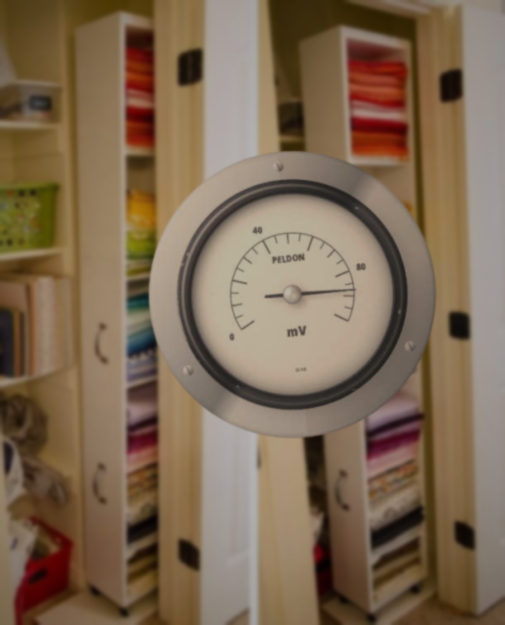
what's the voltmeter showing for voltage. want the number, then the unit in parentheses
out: 87.5 (mV)
